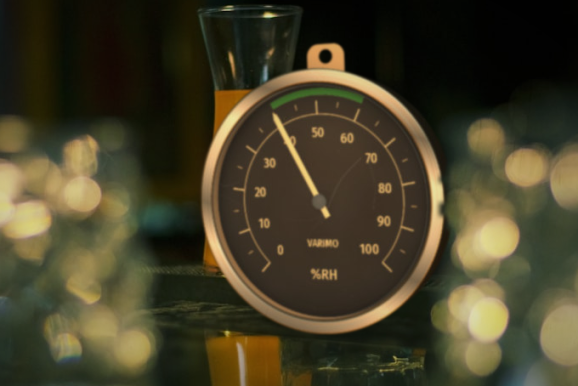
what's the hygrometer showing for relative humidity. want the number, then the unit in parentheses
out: 40 (%)
